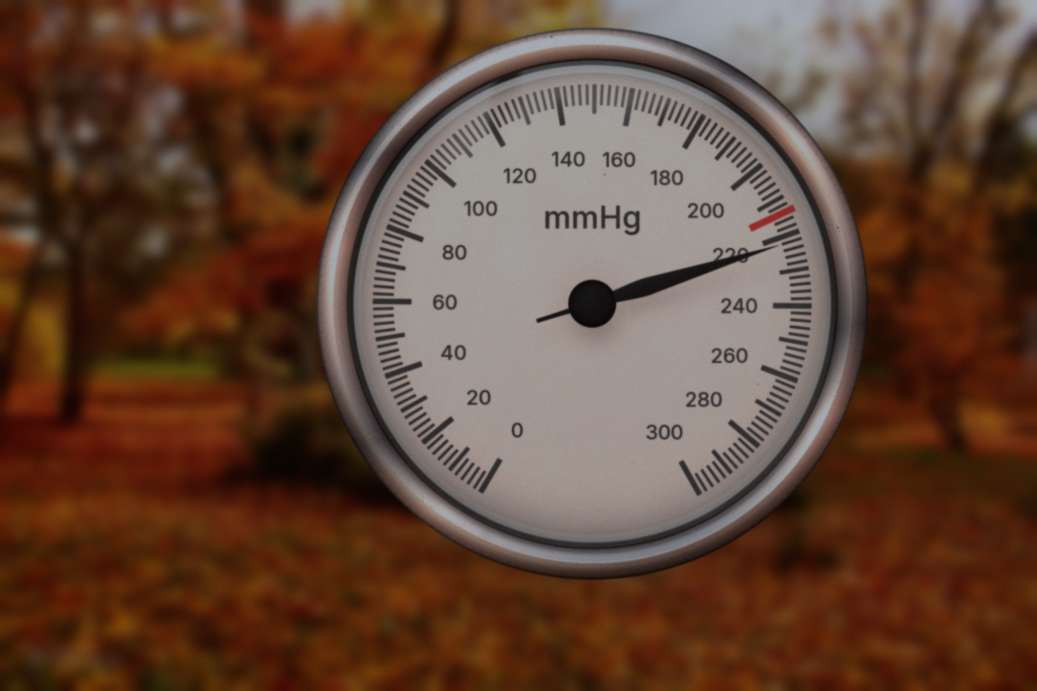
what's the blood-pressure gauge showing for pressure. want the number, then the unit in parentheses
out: 222 (mmHg)
